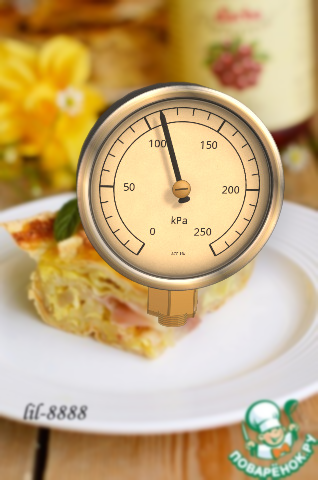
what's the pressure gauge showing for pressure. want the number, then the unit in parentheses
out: 110 (kPa)
